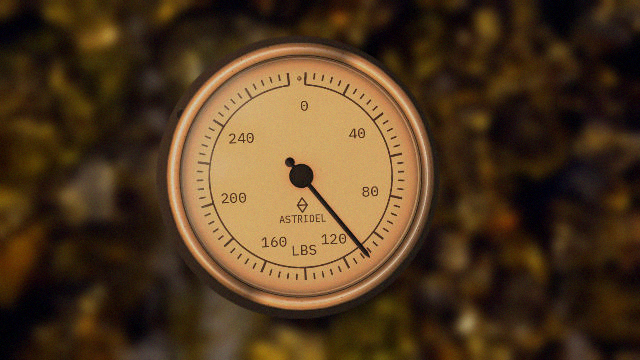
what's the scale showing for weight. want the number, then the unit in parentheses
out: 110 (lb)
